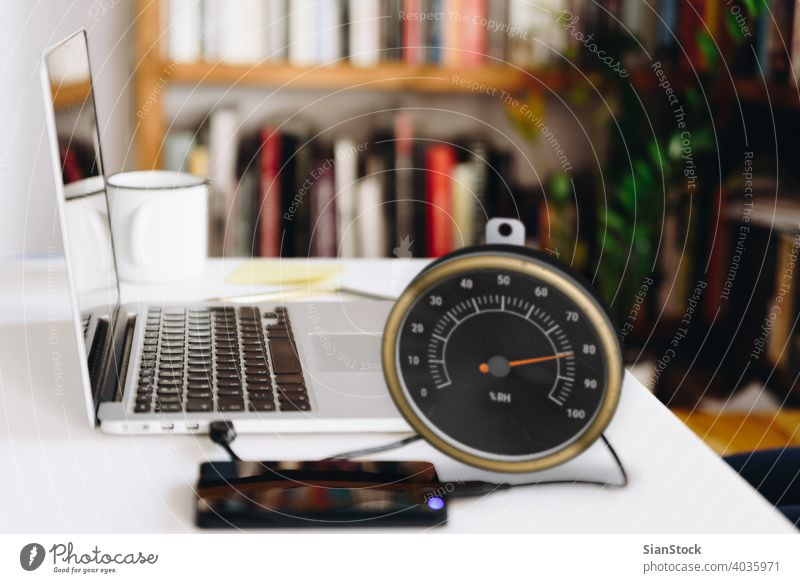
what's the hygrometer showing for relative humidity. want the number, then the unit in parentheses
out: 80 (%)
